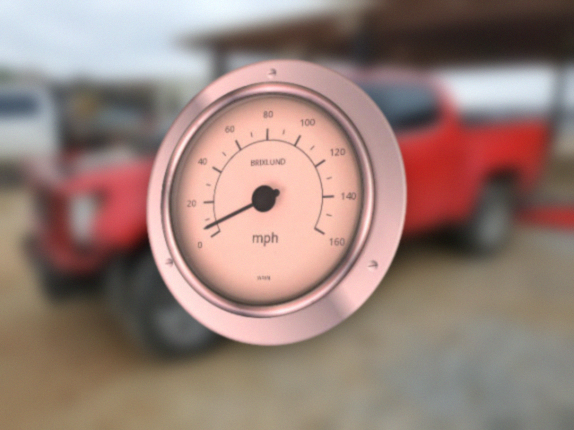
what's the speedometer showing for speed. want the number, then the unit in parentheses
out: 5 (mph)
